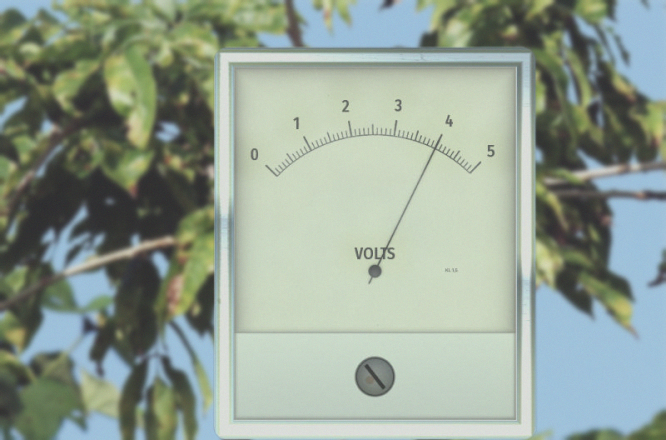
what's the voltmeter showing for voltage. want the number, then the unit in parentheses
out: 4 (V)
